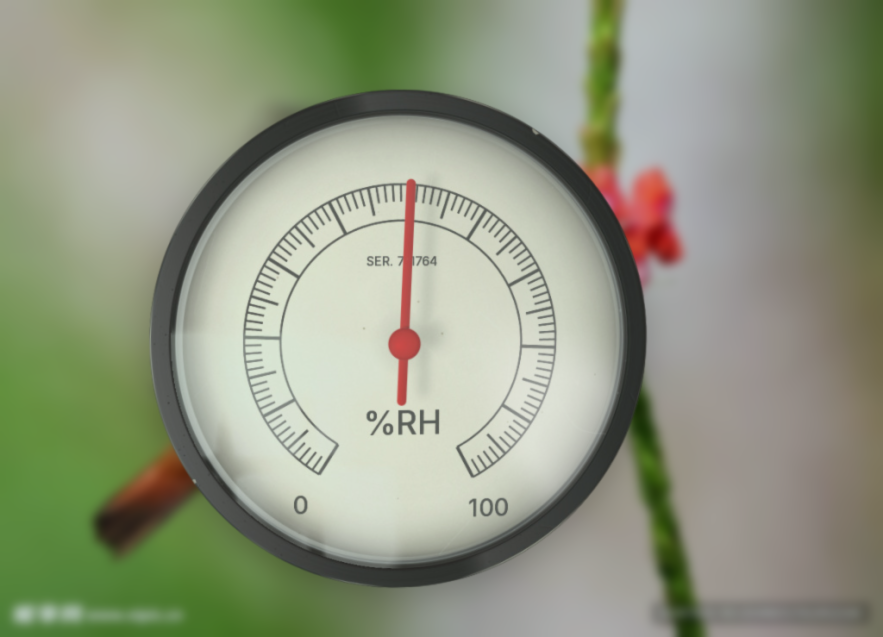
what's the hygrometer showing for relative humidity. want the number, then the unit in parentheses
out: 50 (%)
